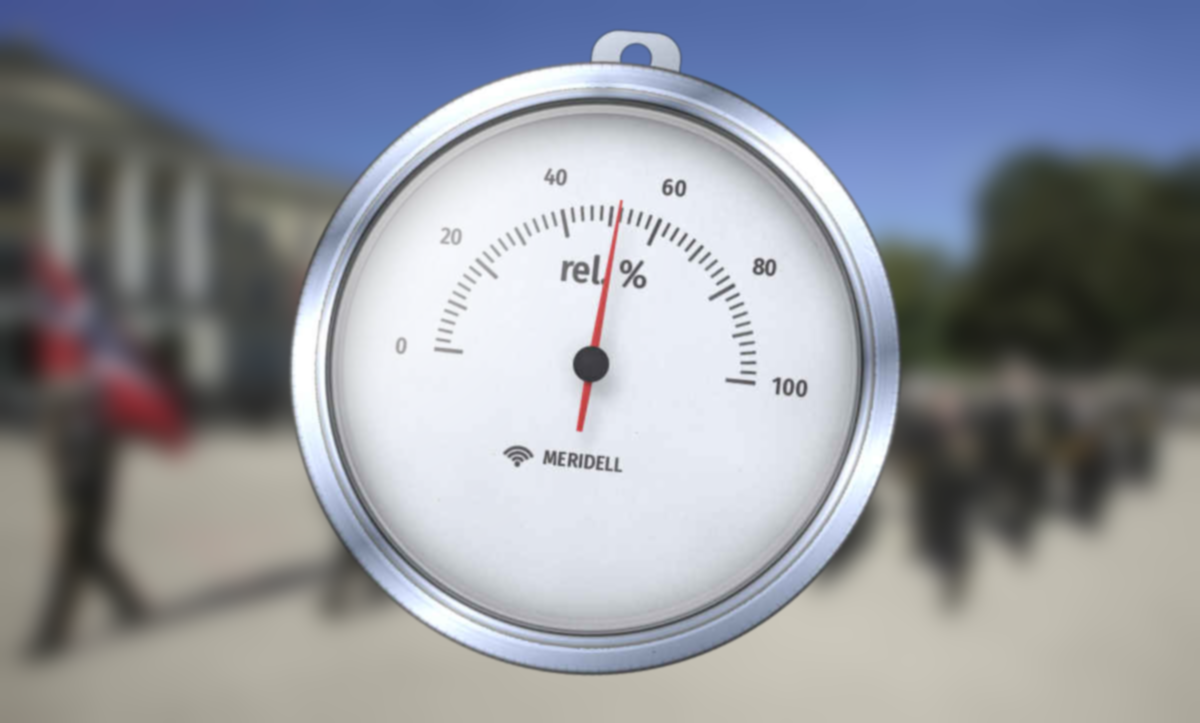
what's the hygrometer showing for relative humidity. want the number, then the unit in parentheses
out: 52 (%)
